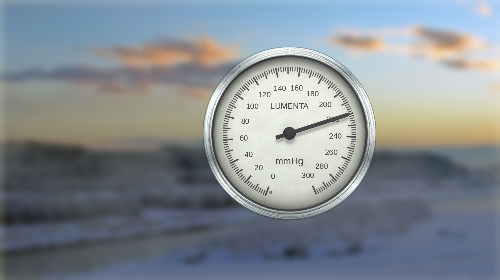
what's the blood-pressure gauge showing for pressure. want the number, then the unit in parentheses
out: 220 (mmHg)
